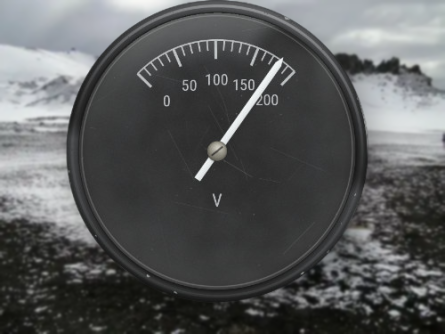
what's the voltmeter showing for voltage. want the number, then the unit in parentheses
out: 180 (V)
